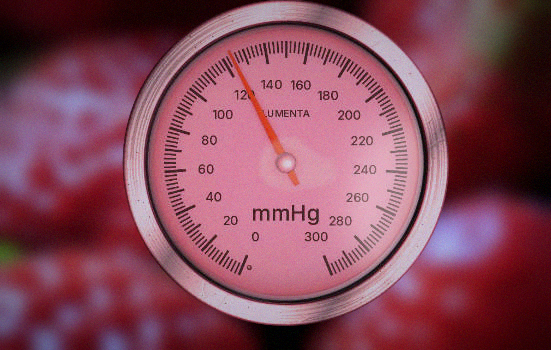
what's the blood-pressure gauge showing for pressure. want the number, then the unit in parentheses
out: 124 (mmHg)
